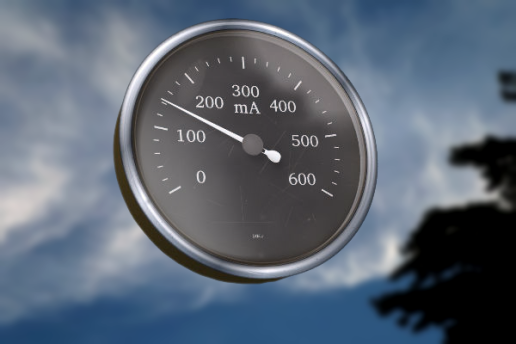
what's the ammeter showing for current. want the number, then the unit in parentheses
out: 140 (mA)
